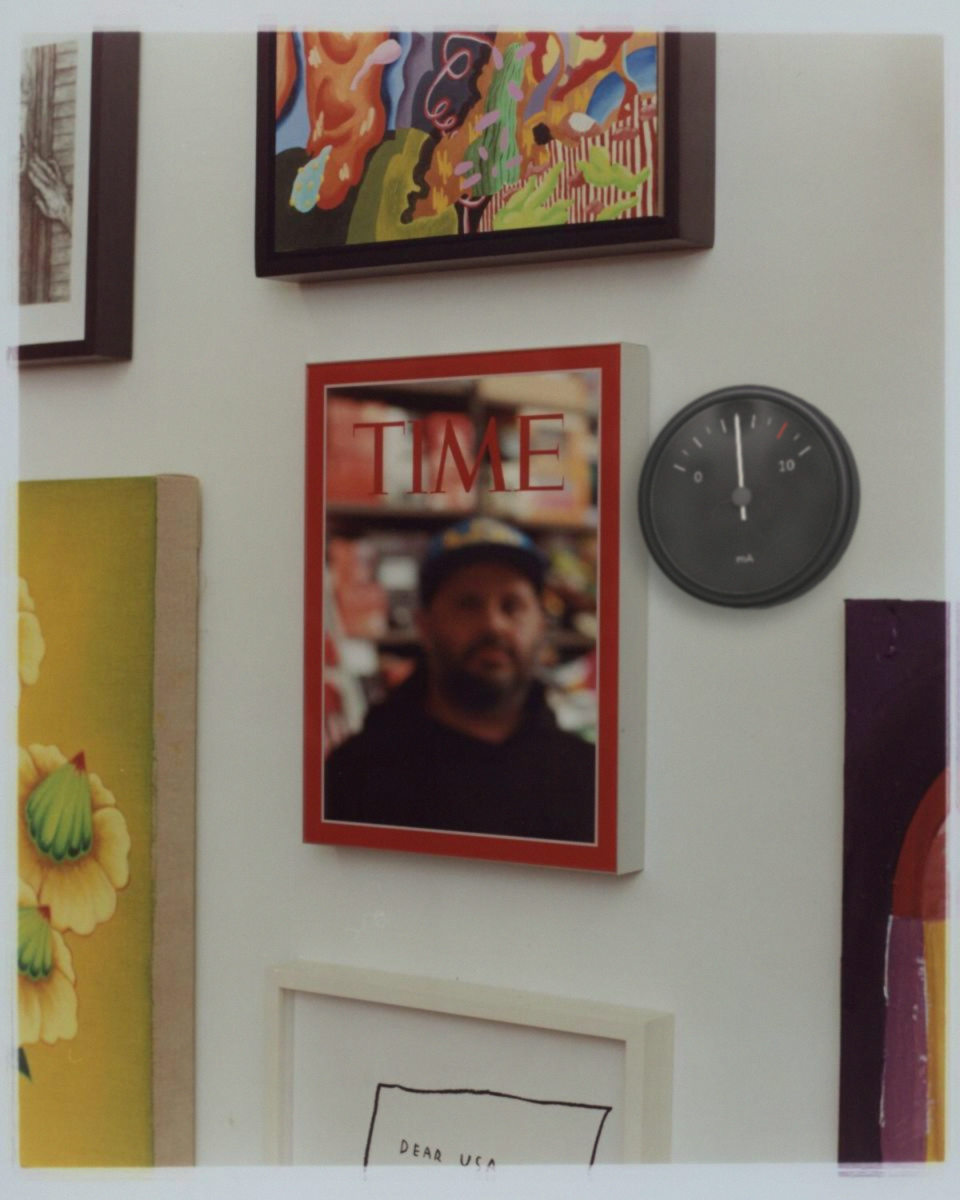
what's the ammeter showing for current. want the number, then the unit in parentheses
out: 5 (mA)
